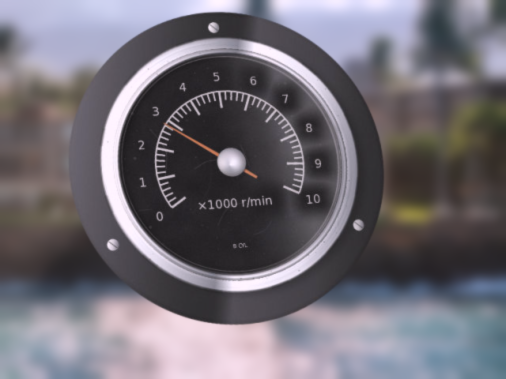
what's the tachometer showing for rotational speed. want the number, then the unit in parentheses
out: 2800 (rpm)
